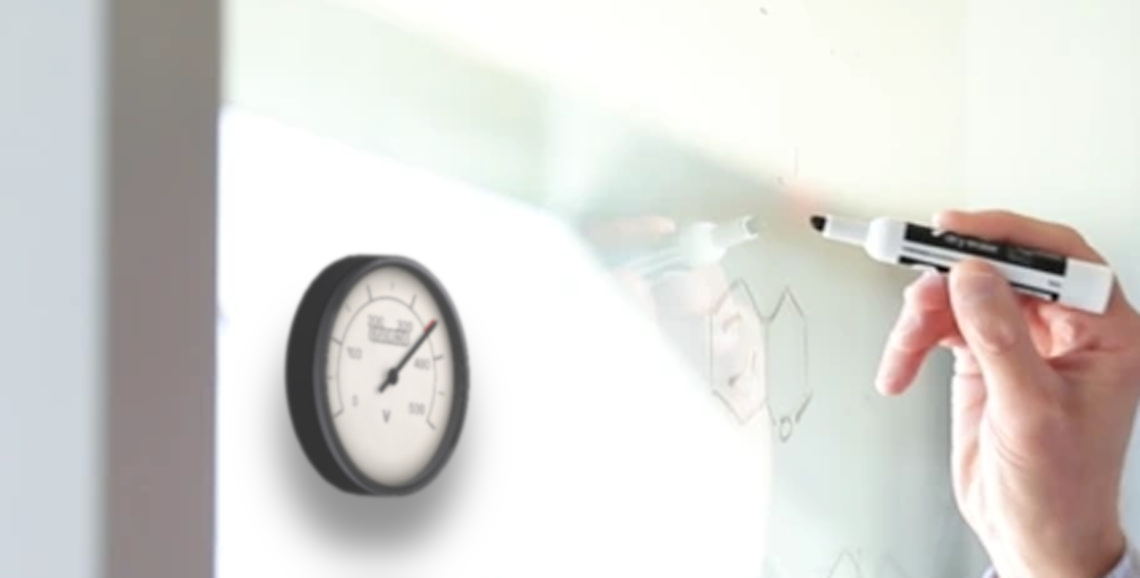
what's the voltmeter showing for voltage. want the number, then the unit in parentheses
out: 350 (V)
